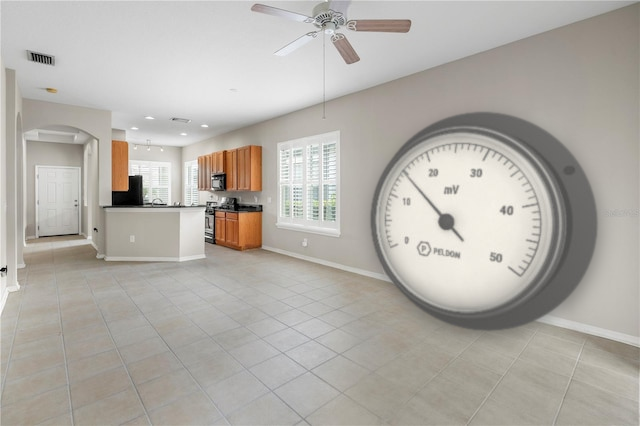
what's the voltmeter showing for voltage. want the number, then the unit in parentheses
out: 15 (mV)
